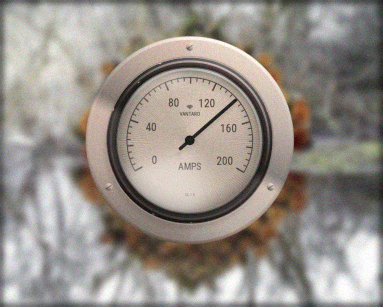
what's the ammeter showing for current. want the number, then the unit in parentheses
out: 140 (A)
